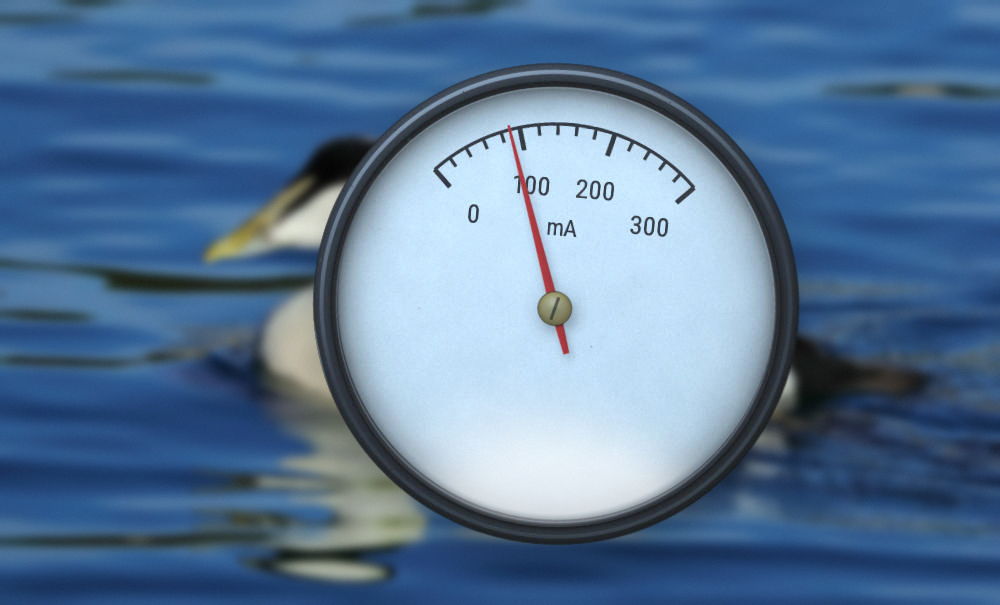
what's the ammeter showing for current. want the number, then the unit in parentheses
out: 90 (mA)
